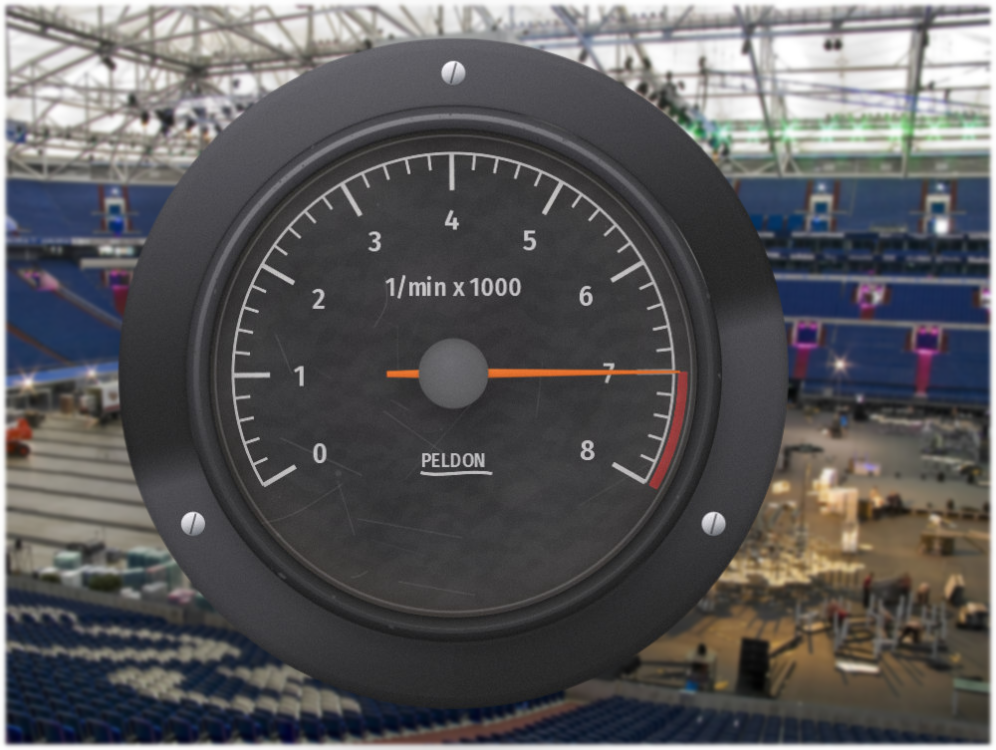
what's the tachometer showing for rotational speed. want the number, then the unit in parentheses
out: 7000 (rpm)
